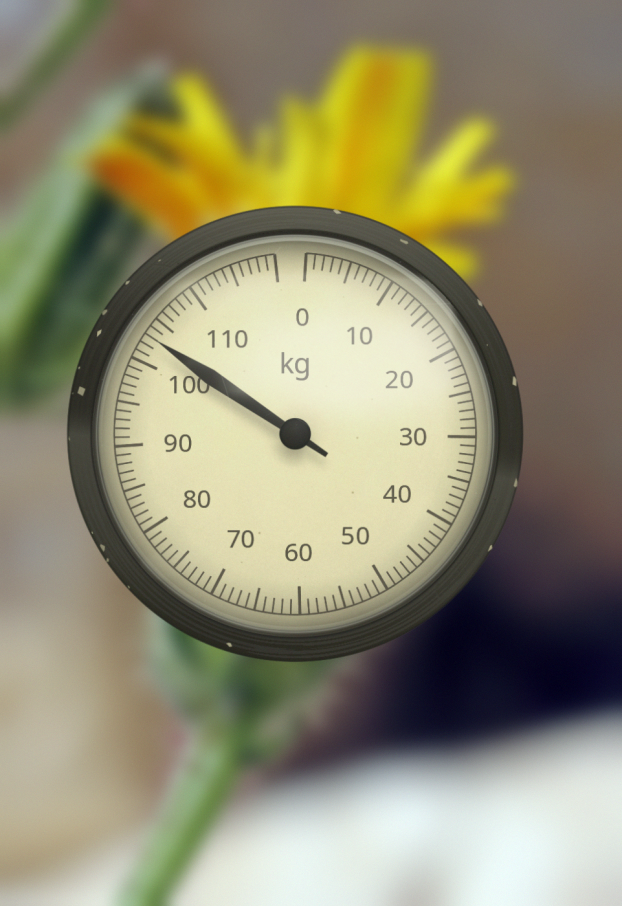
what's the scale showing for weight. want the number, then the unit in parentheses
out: 103 (kg)
